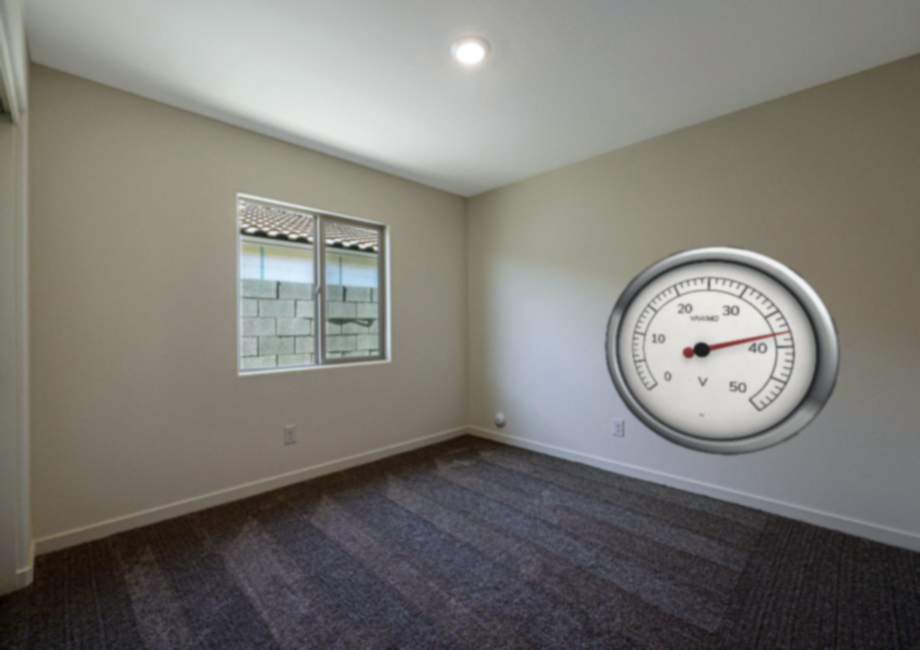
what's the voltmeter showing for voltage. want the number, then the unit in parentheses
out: 38 (V)
